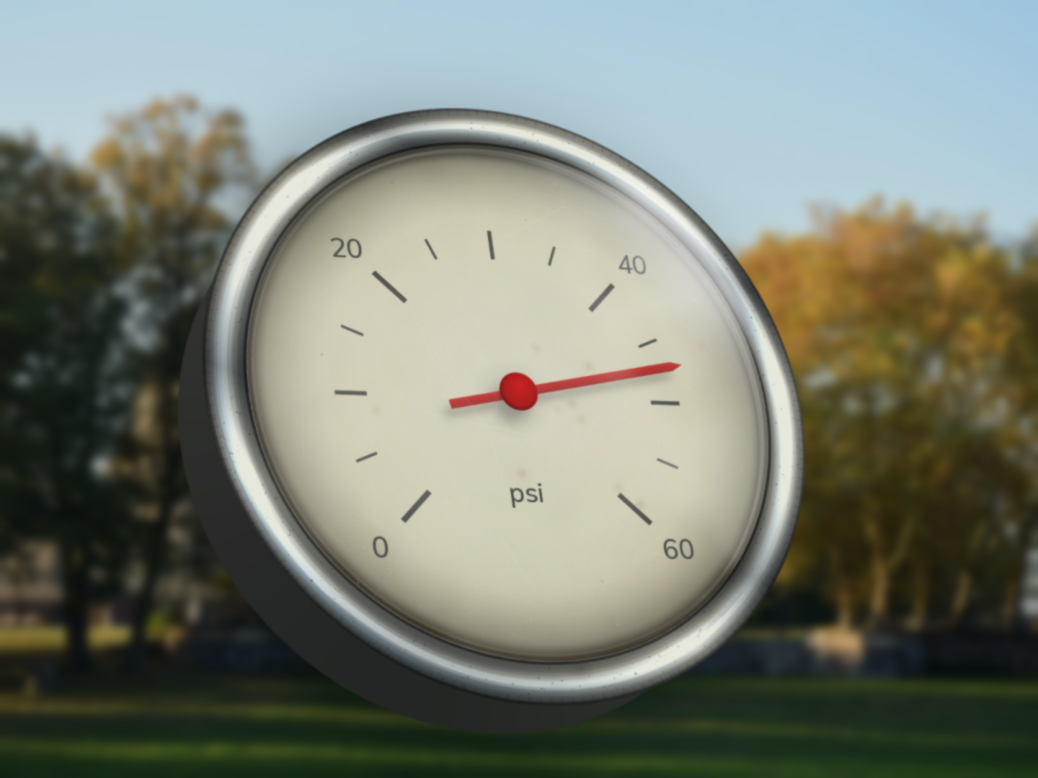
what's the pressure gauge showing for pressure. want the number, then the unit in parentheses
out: 47.5 (psi)
